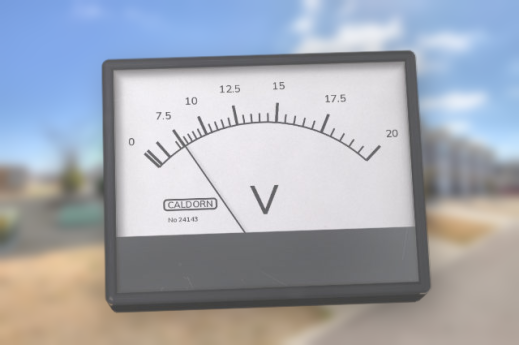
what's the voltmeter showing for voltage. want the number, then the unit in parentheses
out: 7.5 (V)
